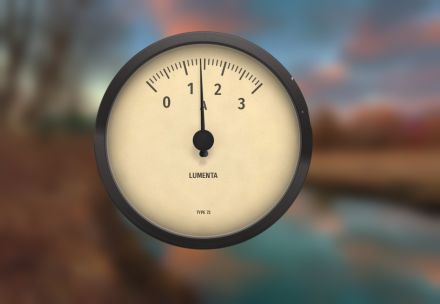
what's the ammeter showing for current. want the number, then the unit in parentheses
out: 1.4 (A)
